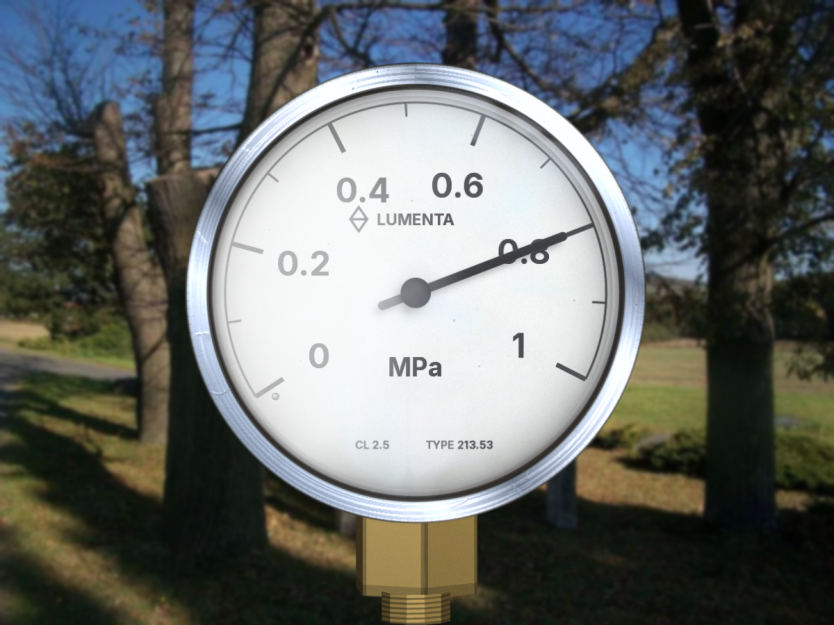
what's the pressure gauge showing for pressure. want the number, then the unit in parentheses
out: 0.8 (MPa)
